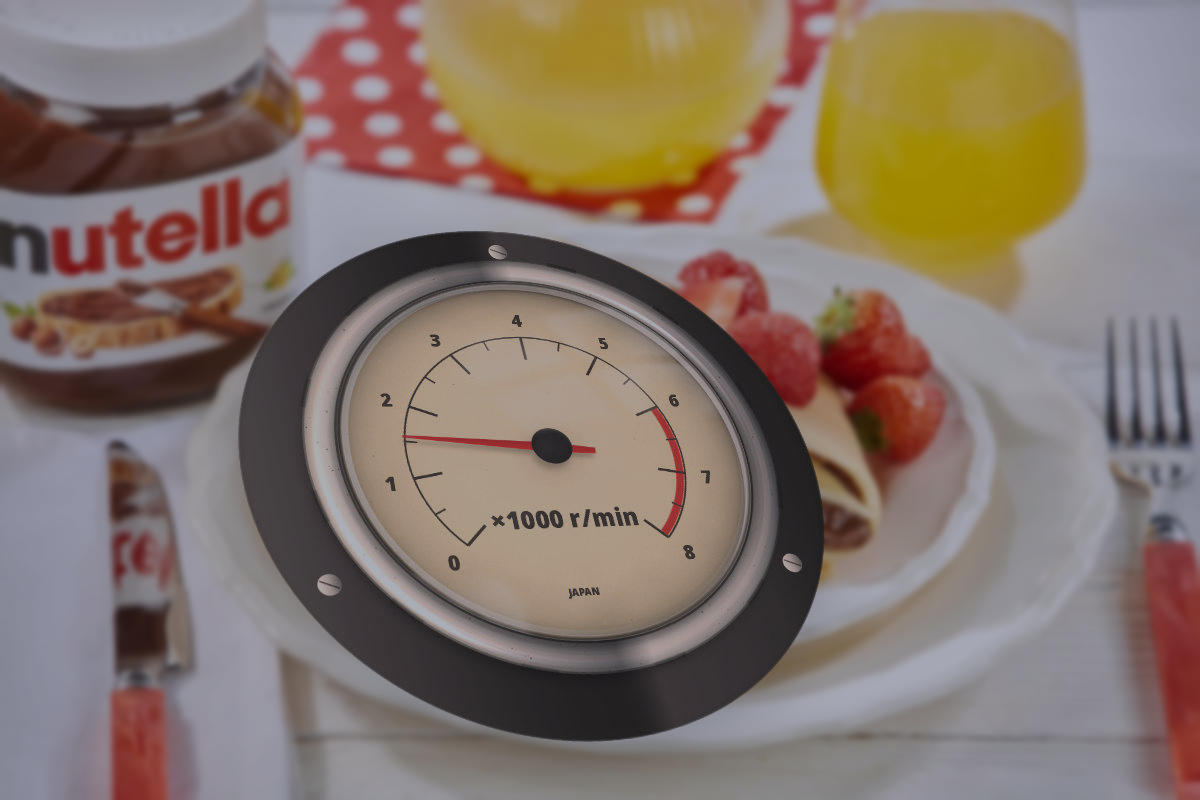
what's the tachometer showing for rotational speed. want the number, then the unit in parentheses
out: 1500 (rpm)
